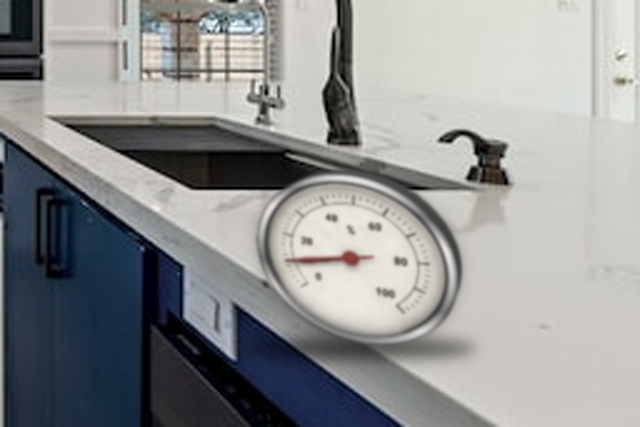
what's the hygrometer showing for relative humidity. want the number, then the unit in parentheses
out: 10 (%)
